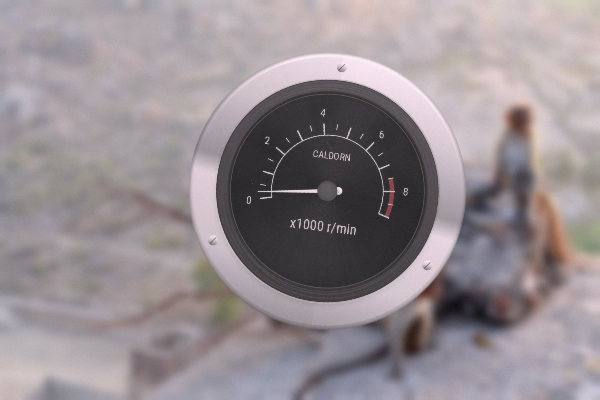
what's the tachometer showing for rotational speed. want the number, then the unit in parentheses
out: 250 (rpm)
